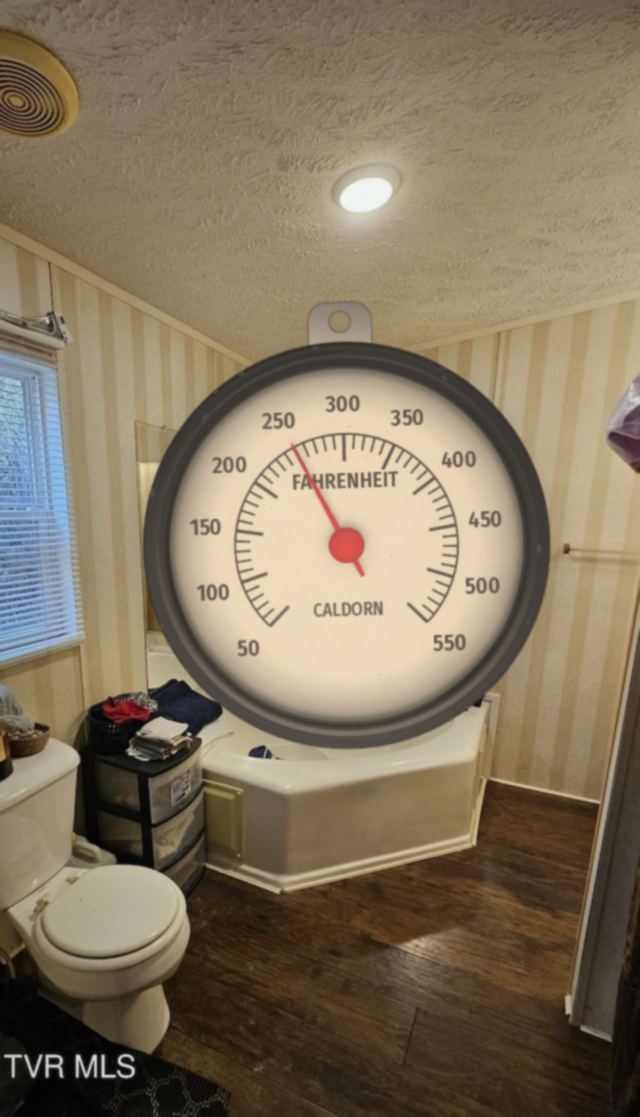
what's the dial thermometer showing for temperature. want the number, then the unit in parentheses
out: 250 (°F)
